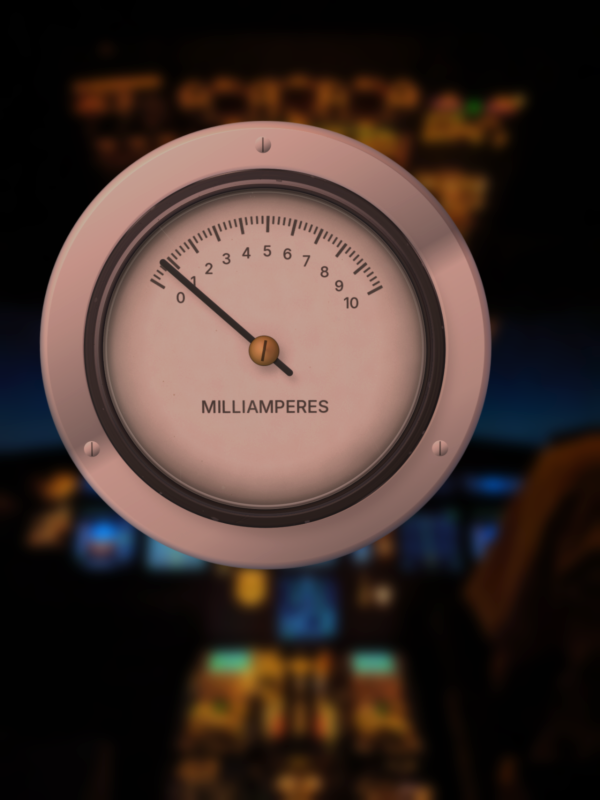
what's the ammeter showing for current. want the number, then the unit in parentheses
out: 0.8 (mA)
